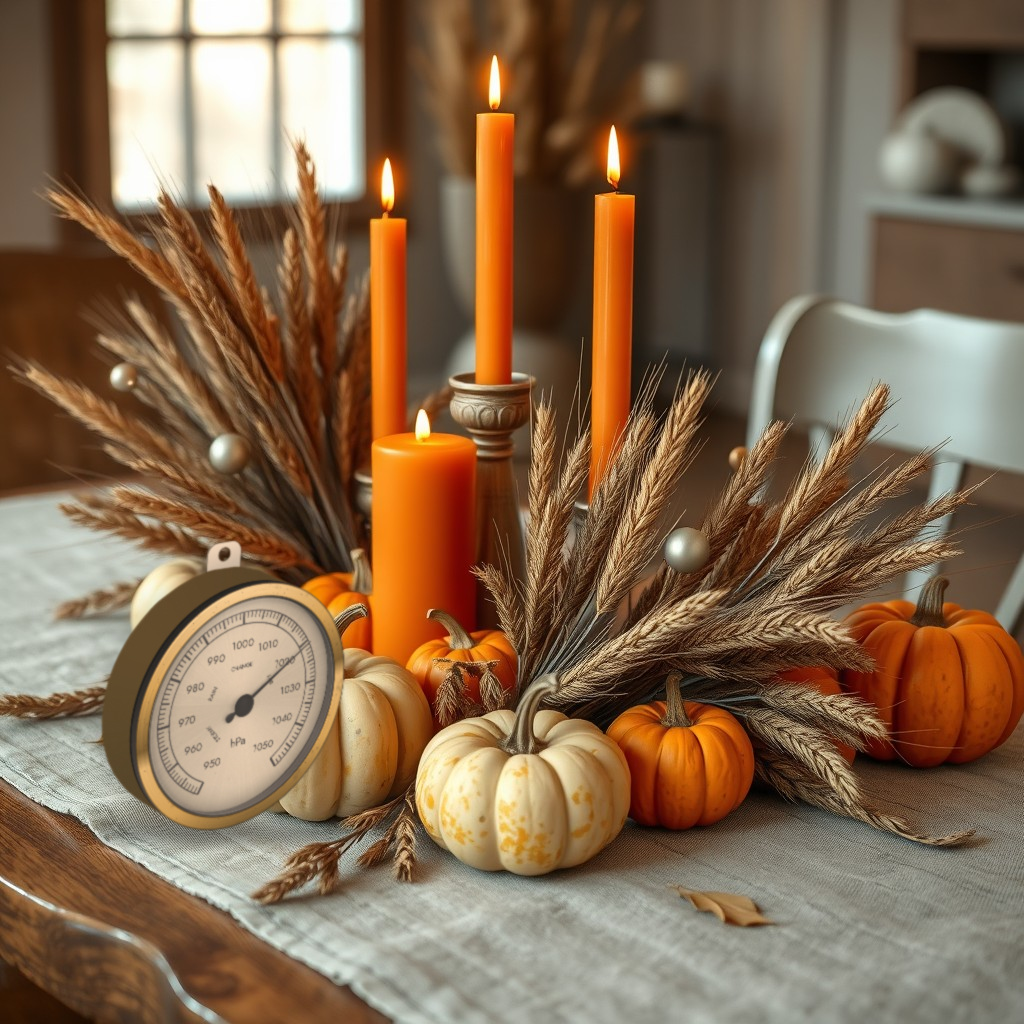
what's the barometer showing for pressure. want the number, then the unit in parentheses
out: 1020 (hPa)
